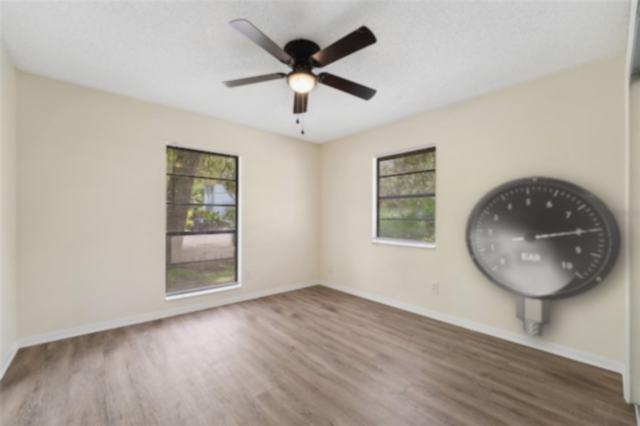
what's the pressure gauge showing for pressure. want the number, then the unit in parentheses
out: 8 (bar)
